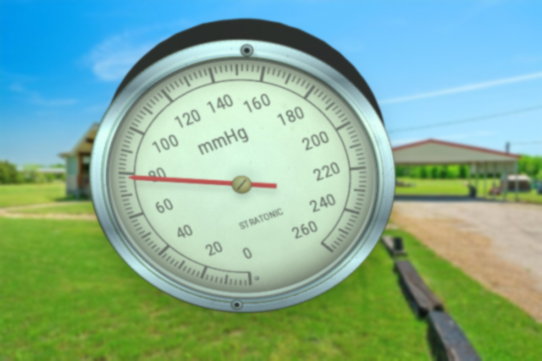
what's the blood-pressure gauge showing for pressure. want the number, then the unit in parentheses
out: 80 (mmHg)
